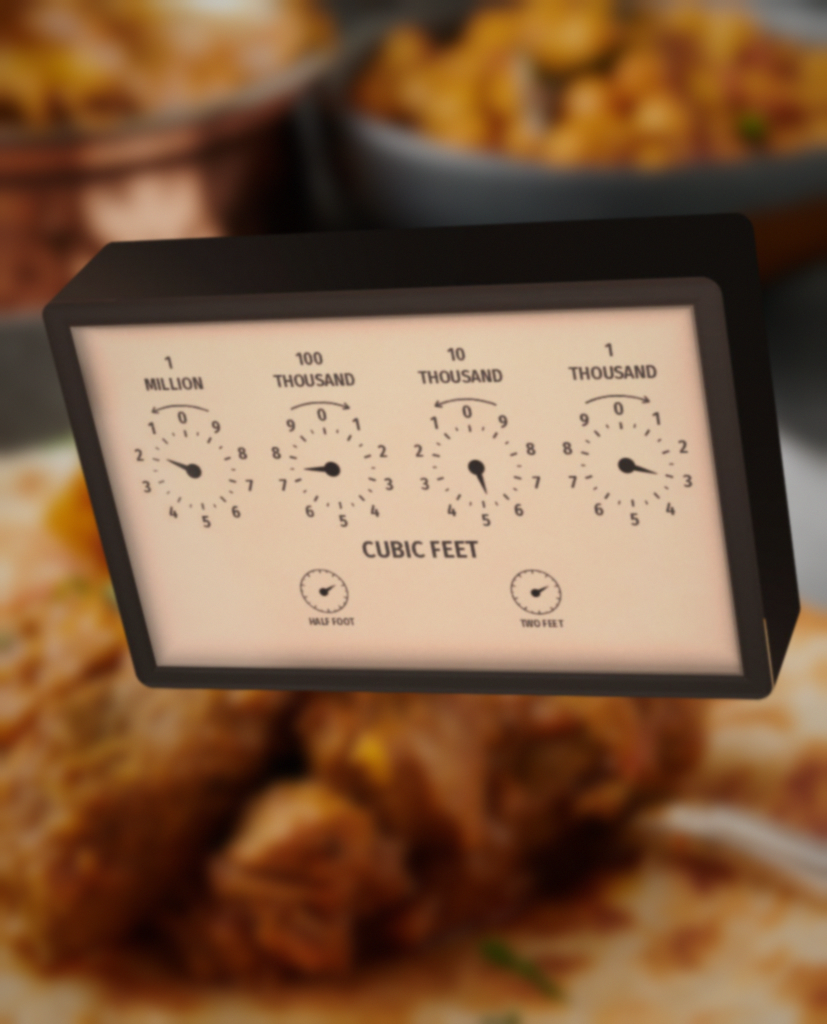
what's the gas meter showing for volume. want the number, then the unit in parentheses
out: 175300 (ft³)
